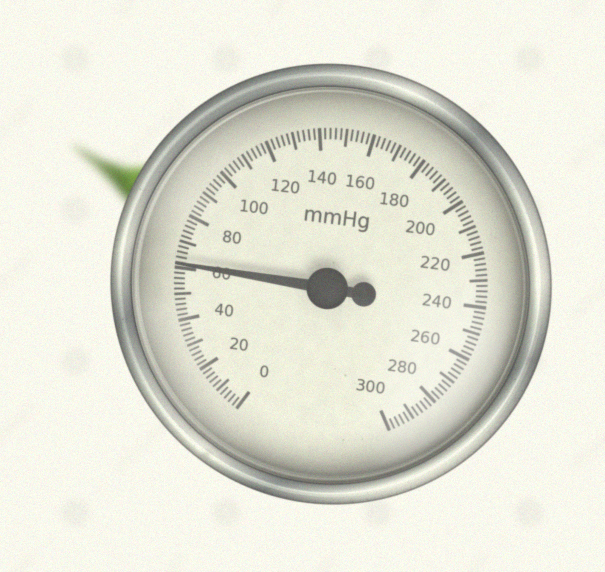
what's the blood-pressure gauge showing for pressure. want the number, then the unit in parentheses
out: 62 (mmHg)
